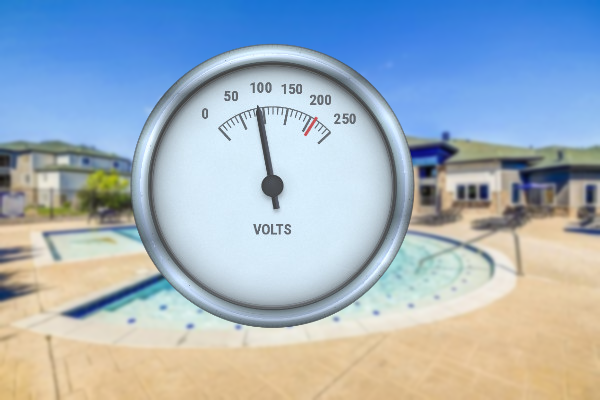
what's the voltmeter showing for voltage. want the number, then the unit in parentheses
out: 90 (V)
